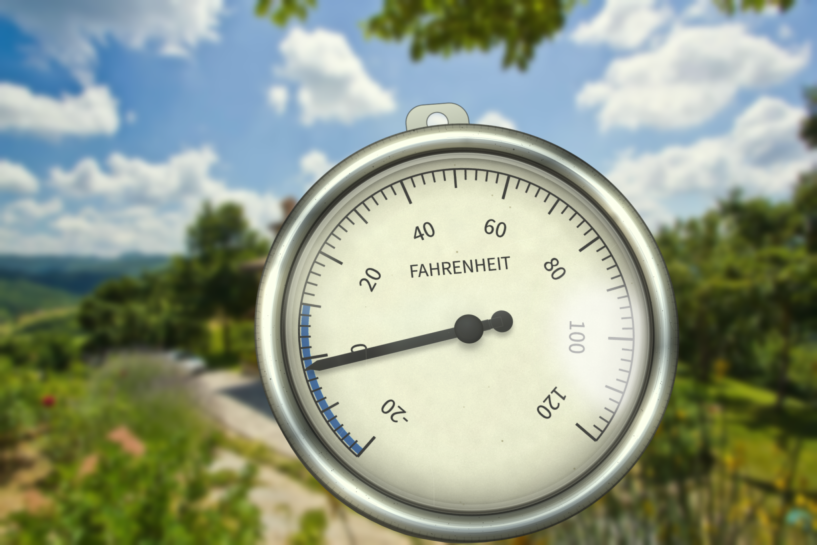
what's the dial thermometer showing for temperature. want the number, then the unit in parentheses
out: -2 (°F)
